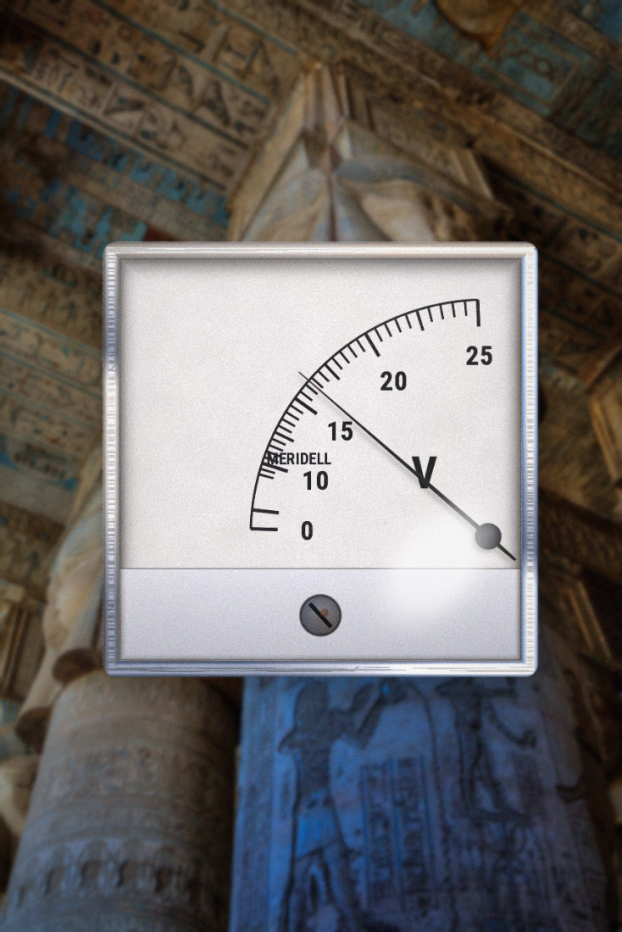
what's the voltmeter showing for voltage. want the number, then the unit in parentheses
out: 16.25 (V)
